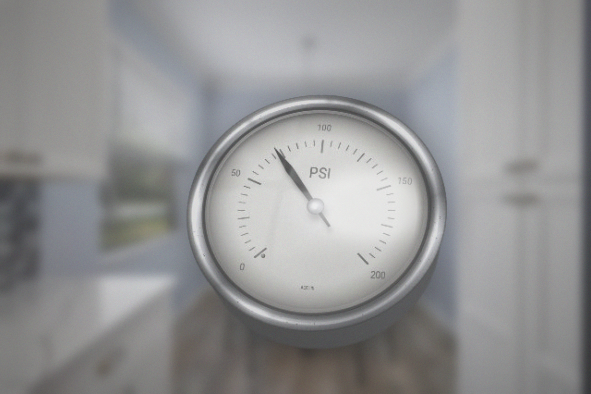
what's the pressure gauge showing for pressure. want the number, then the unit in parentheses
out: 72.5 (psi)
